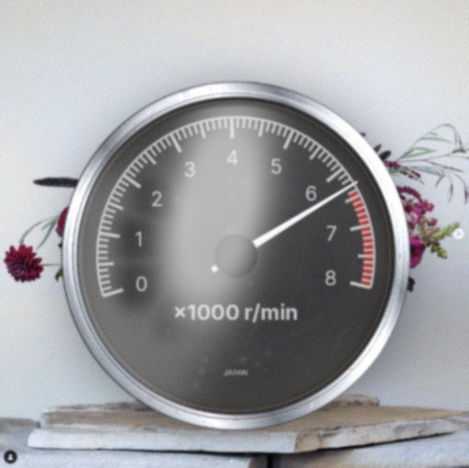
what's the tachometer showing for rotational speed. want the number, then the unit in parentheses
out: 6300 (rpm)
